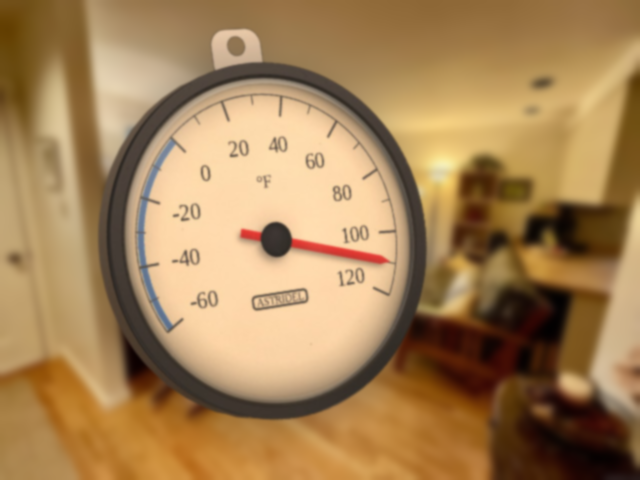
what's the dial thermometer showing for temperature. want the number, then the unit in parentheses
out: 110 (°F)
